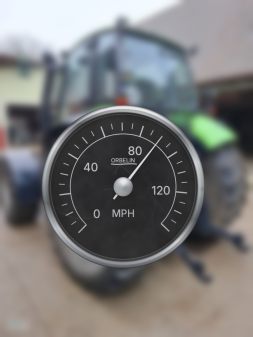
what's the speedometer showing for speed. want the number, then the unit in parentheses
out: 90 (mph)
